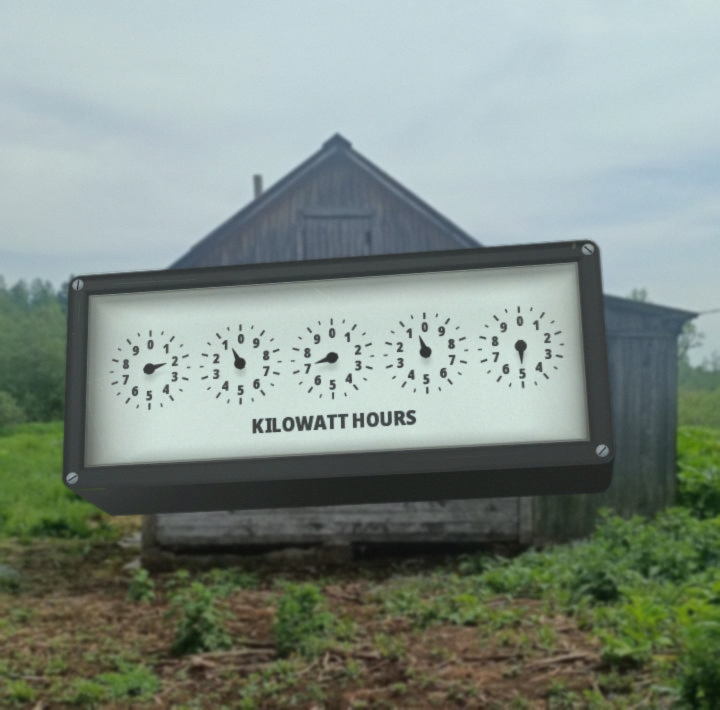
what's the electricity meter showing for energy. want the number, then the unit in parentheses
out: 20705 (kWh)
